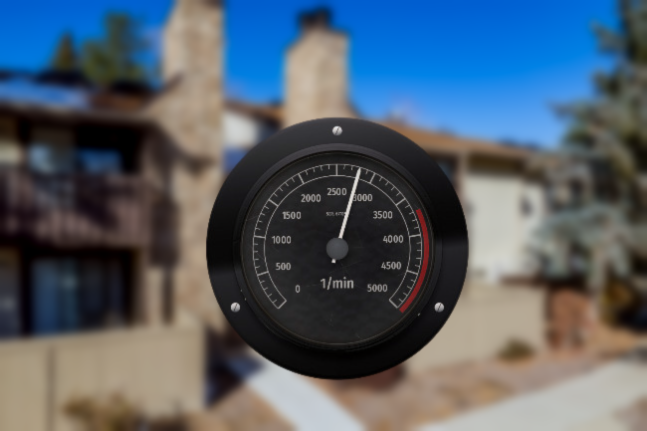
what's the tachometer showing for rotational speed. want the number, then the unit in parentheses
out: 2800 (rpm)
